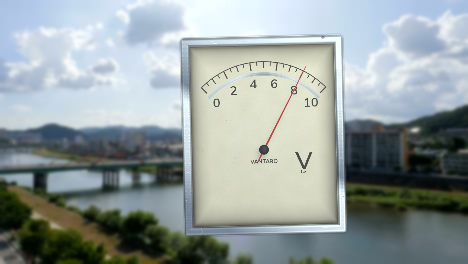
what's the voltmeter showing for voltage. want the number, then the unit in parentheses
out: 8 (V)
